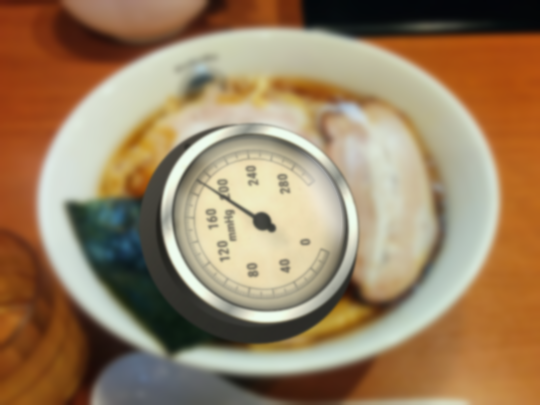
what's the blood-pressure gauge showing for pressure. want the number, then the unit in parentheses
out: 190 (mmHg)
